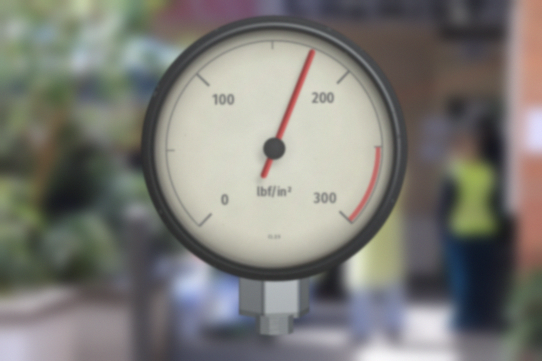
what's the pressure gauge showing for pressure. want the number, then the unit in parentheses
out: 175 (psi)
